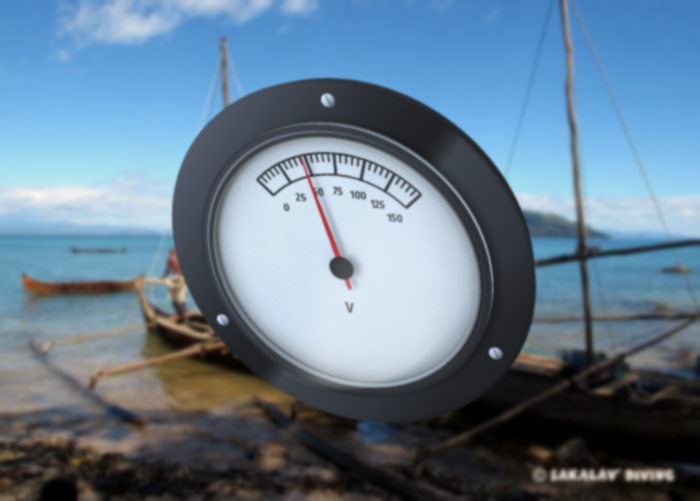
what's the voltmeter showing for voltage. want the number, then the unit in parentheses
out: 50 (V)
